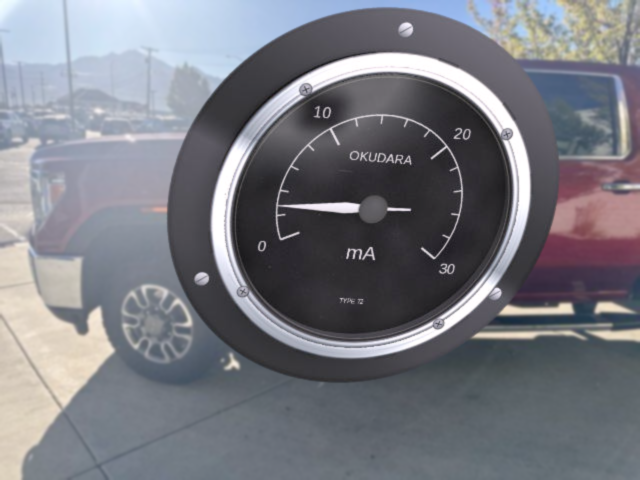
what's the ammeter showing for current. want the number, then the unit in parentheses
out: 3 (mA)
